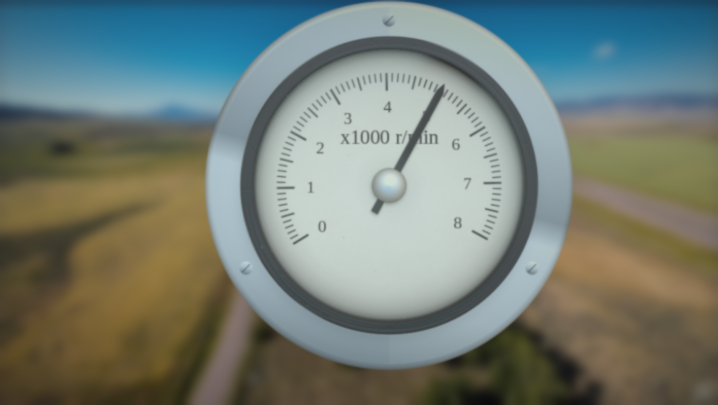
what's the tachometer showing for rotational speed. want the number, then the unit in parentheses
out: 5000 (rpm)
